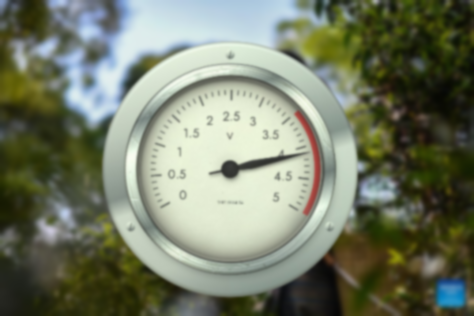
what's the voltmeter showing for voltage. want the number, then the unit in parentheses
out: 4.1 (V)
